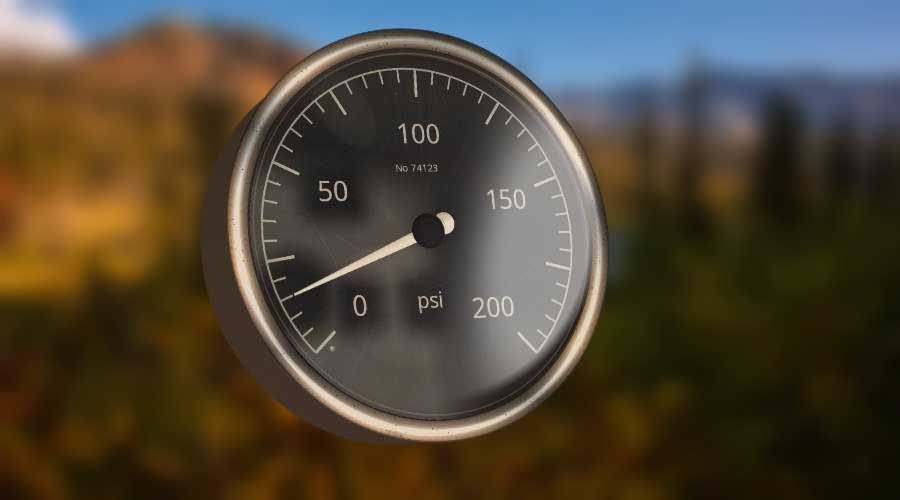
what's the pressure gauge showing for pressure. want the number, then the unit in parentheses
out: 15 (psi)
